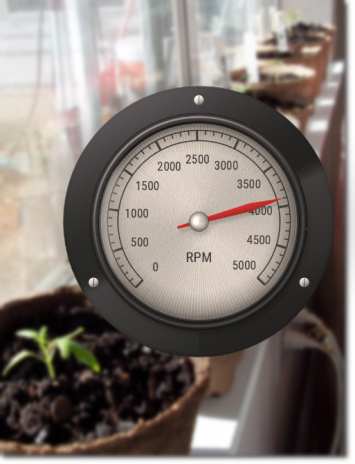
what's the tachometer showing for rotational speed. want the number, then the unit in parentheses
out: 3900 (rpm)
